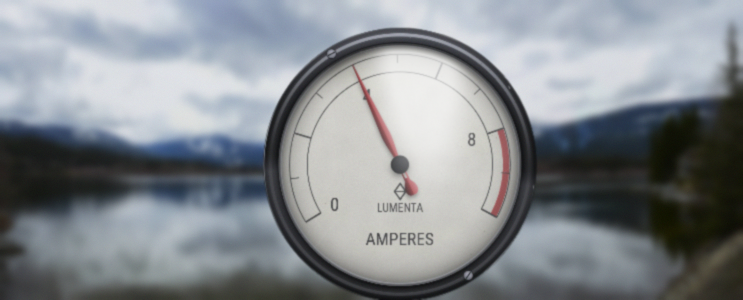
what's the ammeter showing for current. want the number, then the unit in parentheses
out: 4 (A)
